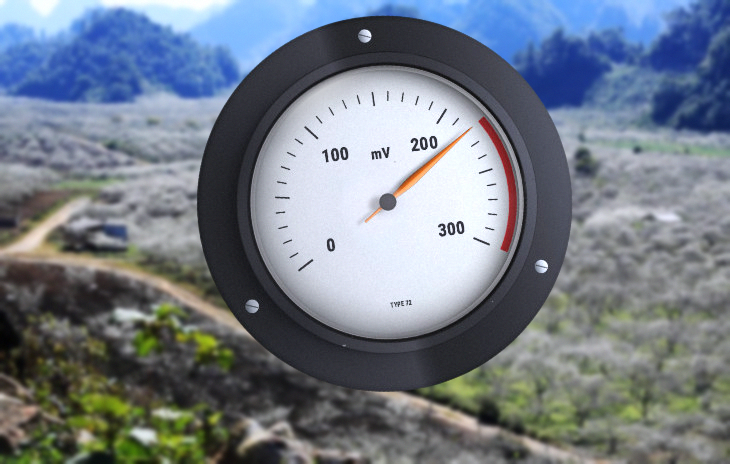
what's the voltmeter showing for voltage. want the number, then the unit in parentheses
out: 220 (mV)
